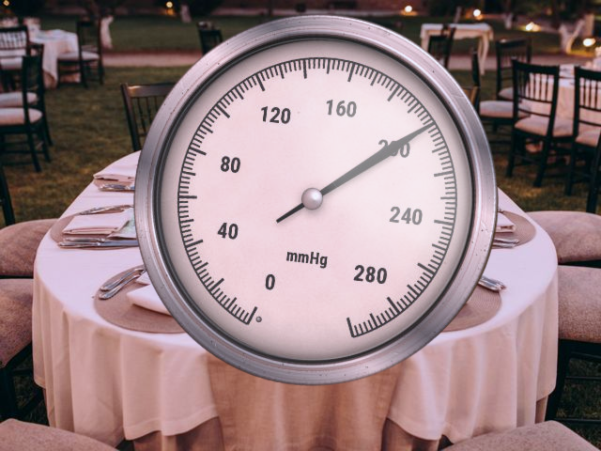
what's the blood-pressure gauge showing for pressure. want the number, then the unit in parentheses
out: 200 (mmHg)
